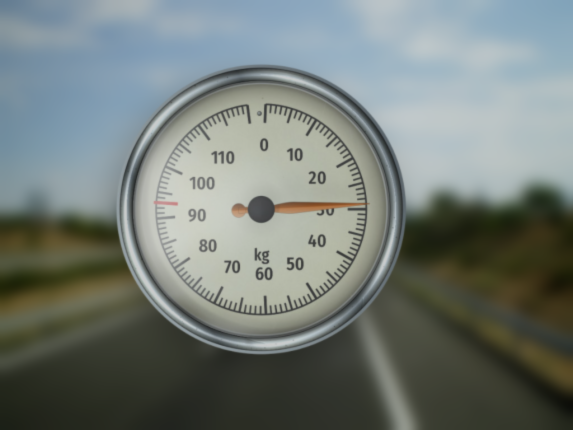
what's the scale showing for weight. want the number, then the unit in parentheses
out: 29 (kg)
